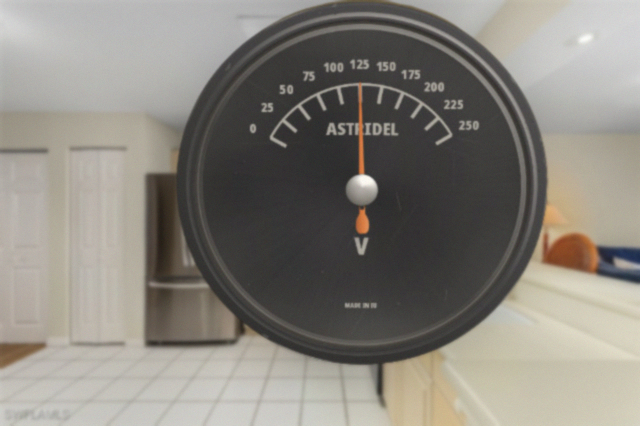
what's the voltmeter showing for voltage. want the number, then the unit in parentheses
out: 125 (V)
